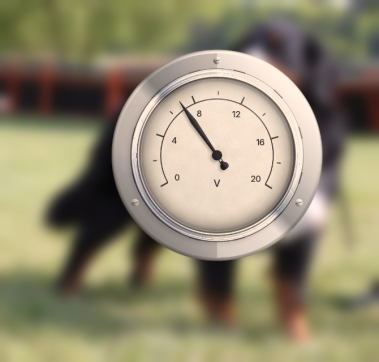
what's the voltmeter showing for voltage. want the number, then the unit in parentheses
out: 7 (V)
